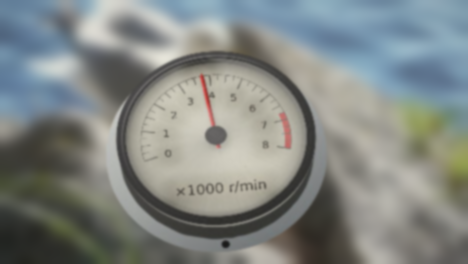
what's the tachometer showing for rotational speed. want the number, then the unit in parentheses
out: 3750 (rpm)
